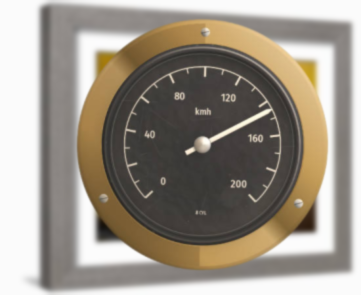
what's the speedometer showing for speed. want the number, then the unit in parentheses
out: 145 (km/h)
